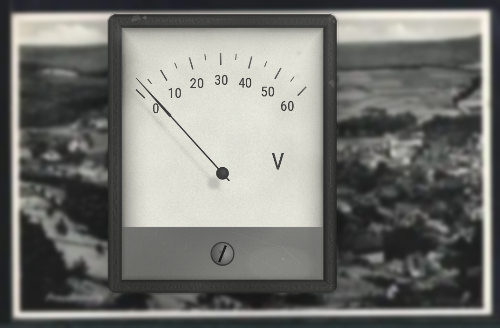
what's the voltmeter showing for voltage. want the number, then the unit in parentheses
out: 2.5 (V)
